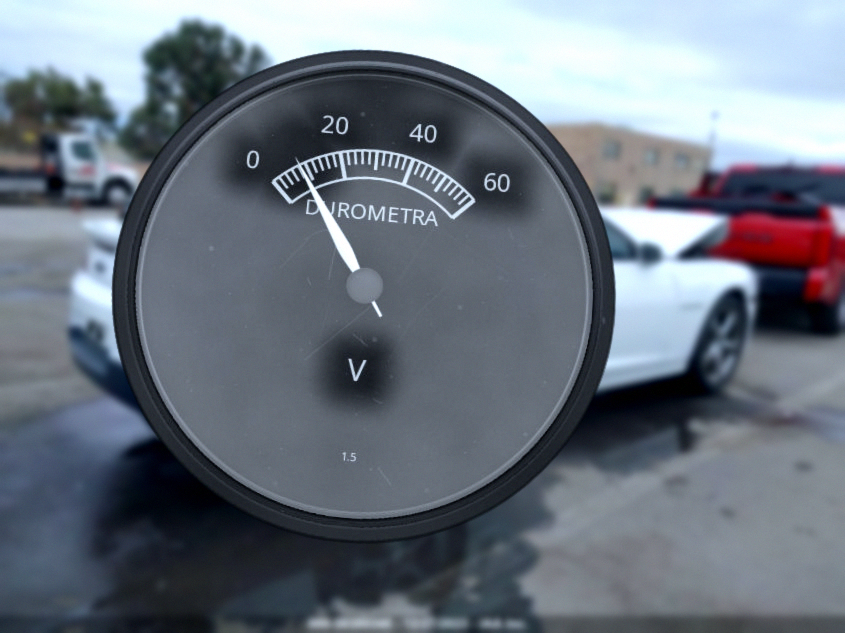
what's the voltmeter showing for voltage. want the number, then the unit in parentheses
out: 8 (V)
